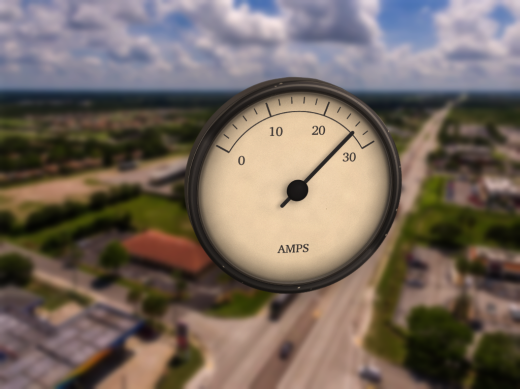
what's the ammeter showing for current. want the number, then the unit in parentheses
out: 26 (A)
